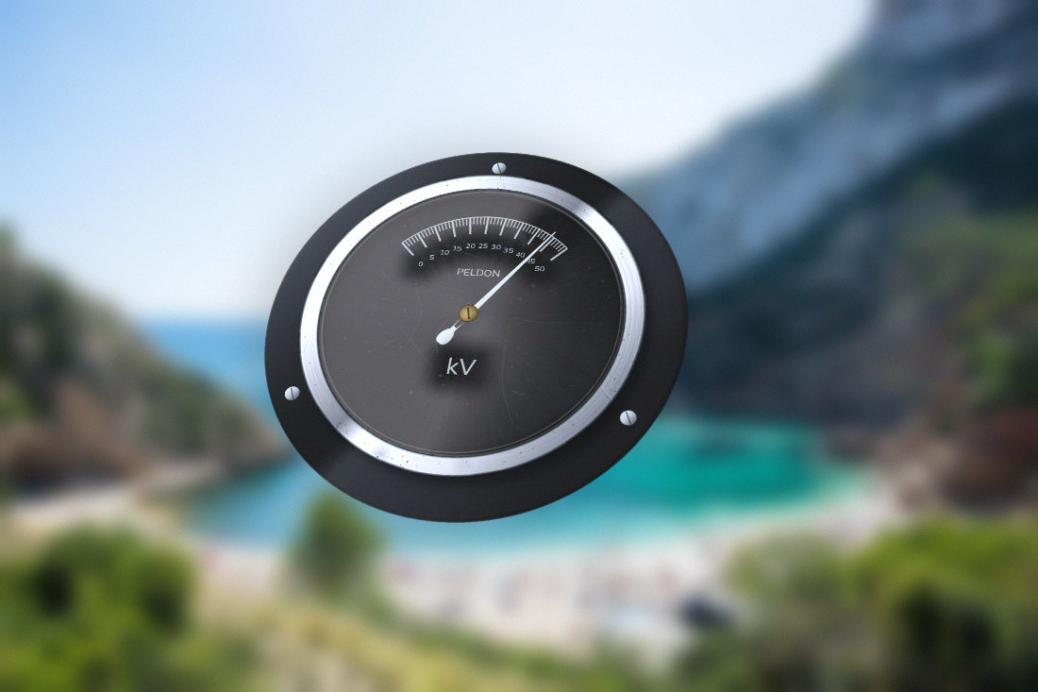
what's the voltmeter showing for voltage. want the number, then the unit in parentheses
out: 45 (kV)
